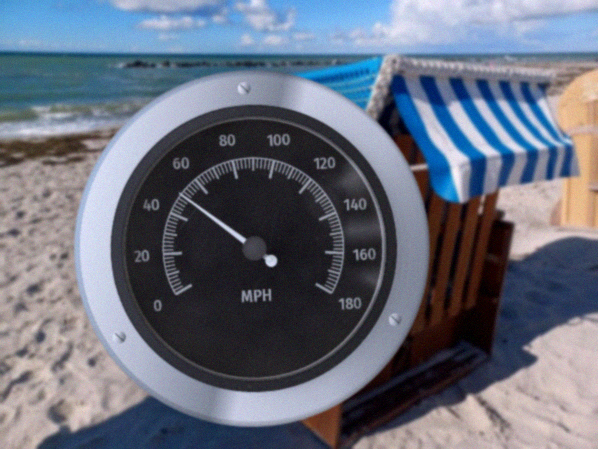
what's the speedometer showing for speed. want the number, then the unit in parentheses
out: 50 (mph)
